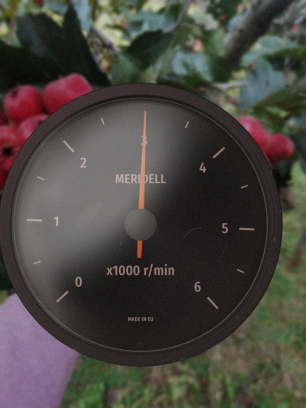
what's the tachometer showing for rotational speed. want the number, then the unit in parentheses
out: 3000 (rpm)
